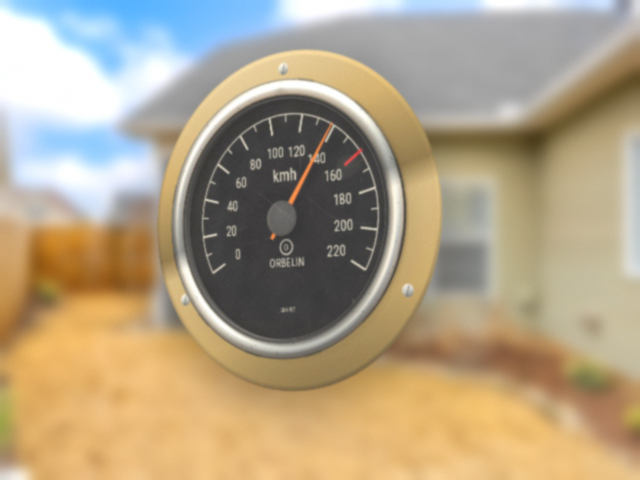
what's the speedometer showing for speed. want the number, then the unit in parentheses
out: 140 (km/h)
